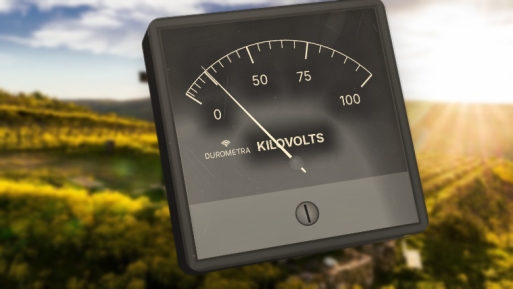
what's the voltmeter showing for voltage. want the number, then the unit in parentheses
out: 25 (kV)
